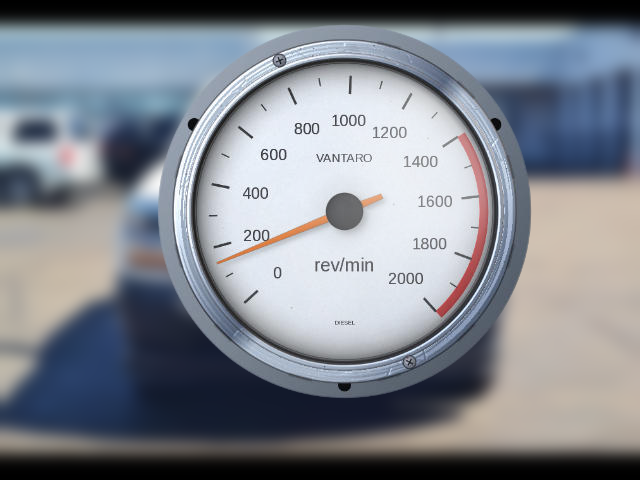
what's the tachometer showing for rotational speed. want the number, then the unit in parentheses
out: 150 (rpm)
